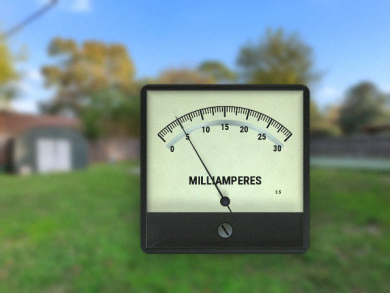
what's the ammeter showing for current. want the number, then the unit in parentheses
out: 5 (mA)
